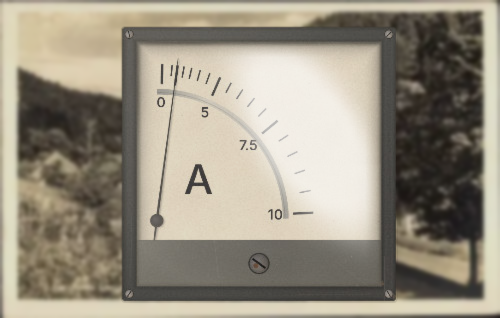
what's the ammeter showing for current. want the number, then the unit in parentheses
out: 2.5 (A)
